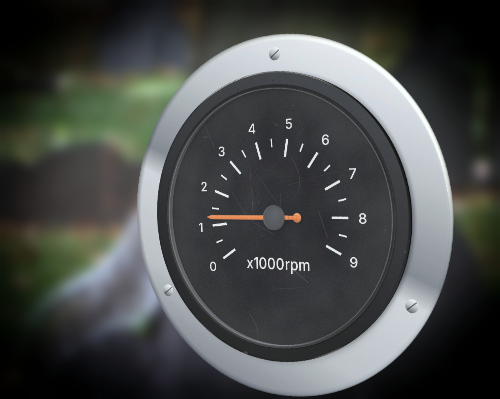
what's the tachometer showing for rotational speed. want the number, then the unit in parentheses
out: 1250 (rpm)
